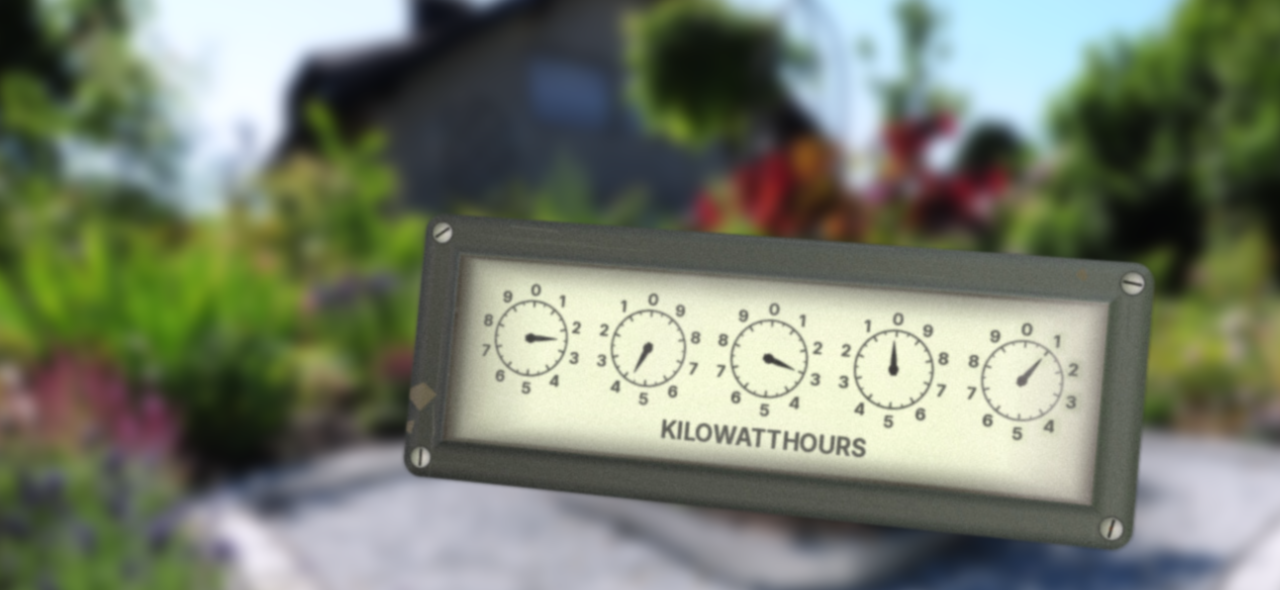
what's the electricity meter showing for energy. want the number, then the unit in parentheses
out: 24301 (kWh)
